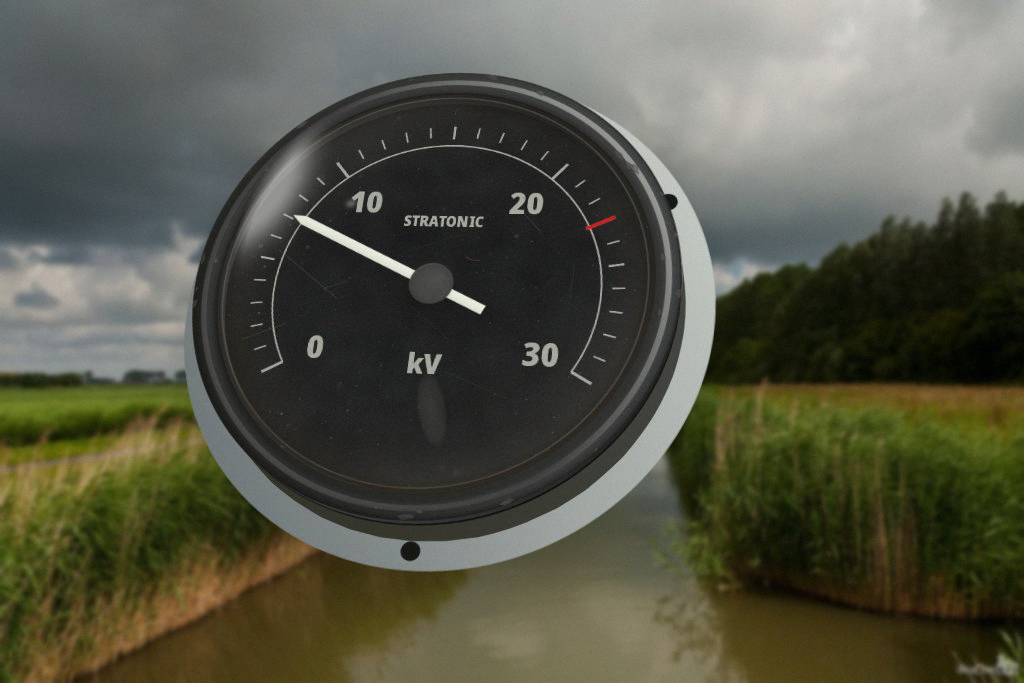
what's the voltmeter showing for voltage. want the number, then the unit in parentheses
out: 7 (kV)
